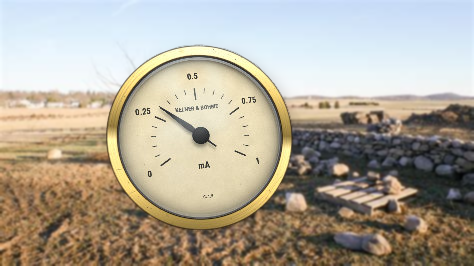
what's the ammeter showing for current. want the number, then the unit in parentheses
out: 0.3 (mA)
